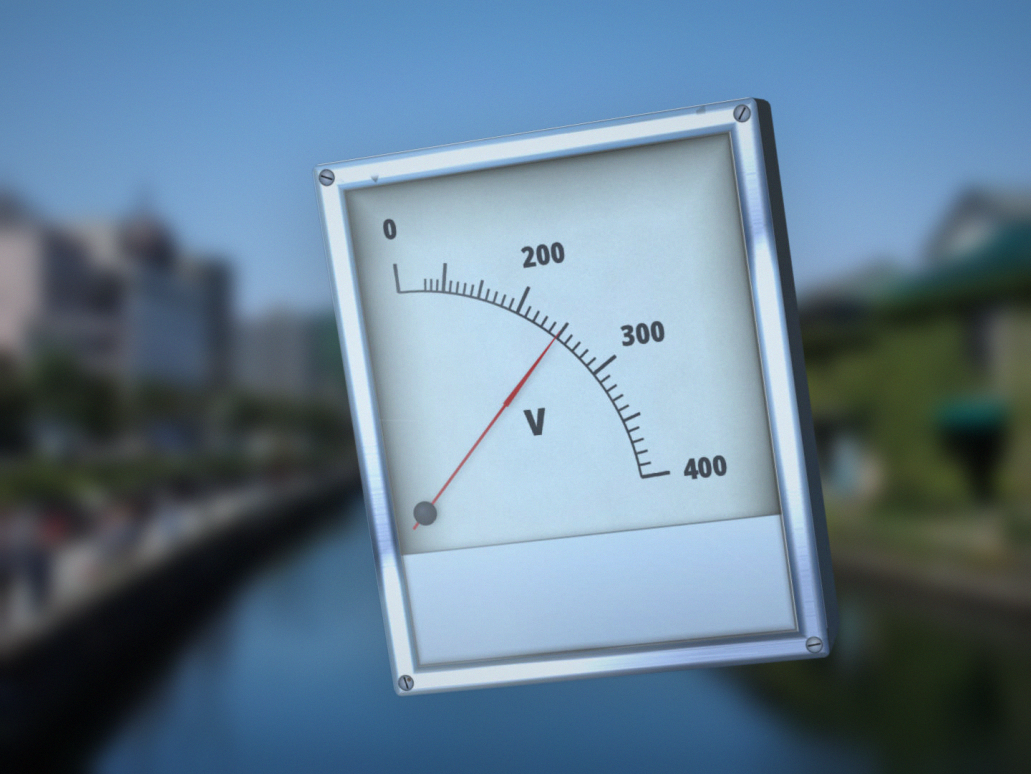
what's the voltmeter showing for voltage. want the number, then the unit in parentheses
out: 250 (V)
